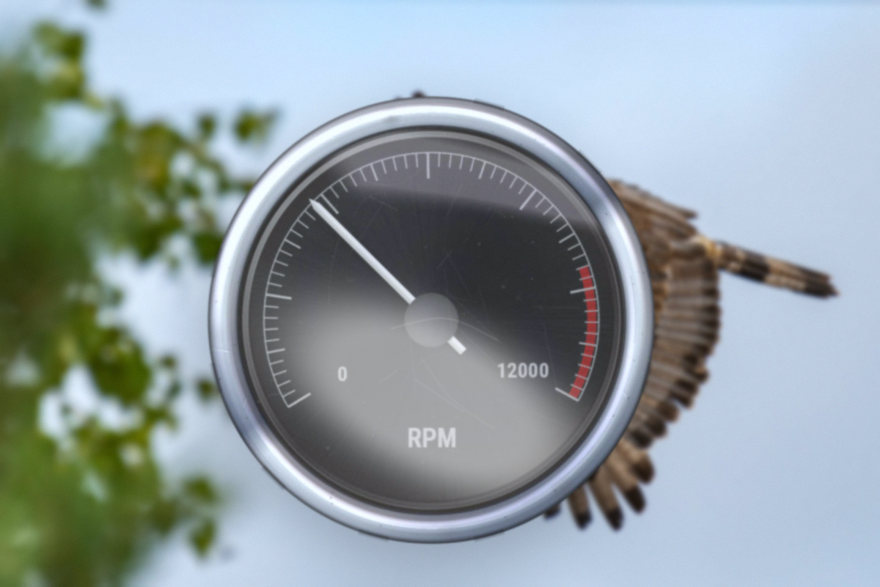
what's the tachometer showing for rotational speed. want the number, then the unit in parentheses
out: 3800 (rpm)
